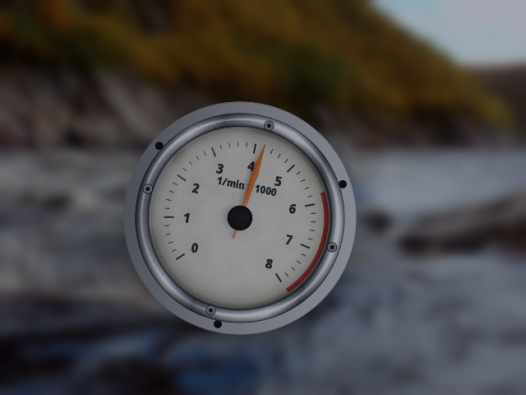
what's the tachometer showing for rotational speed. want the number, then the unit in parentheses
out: 4200 (rpm)
